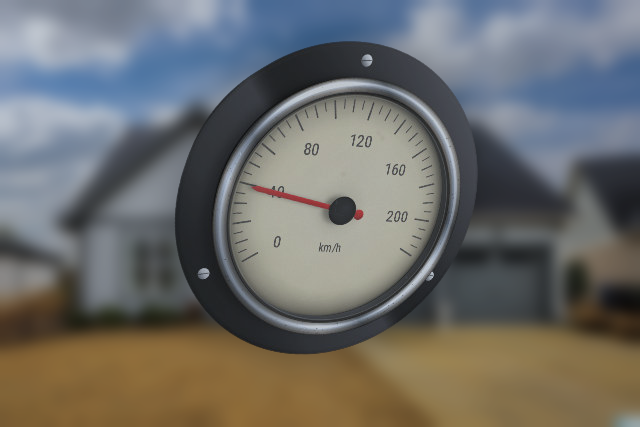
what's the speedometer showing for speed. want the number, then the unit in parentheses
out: 40 (km/h)
